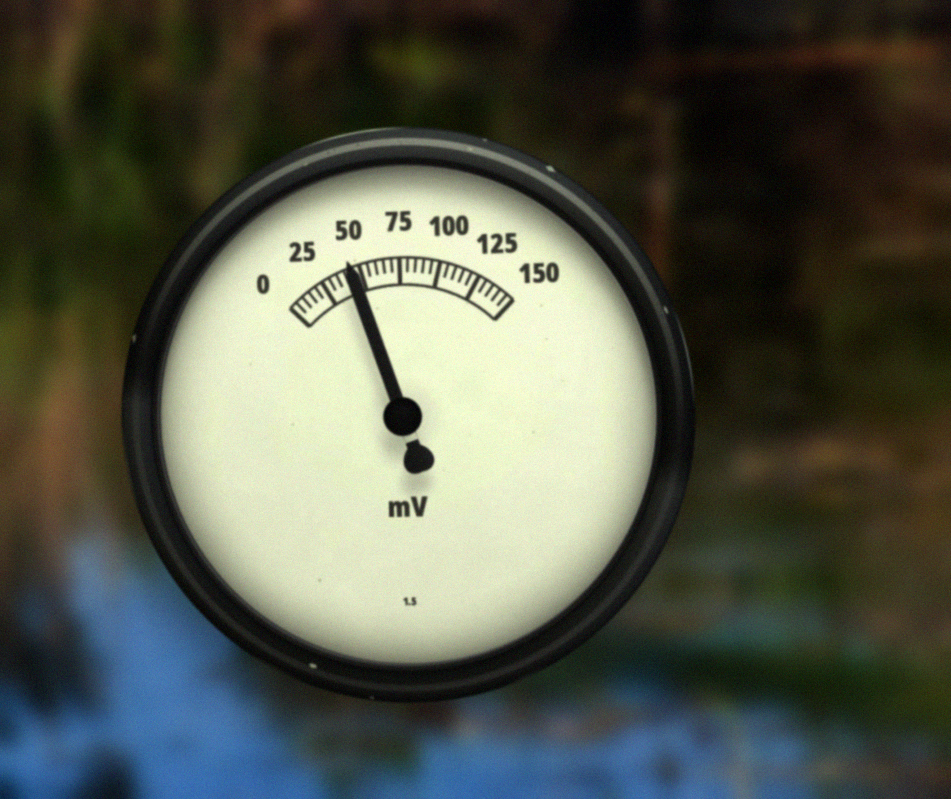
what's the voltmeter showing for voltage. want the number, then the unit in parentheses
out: 45 (mV)
